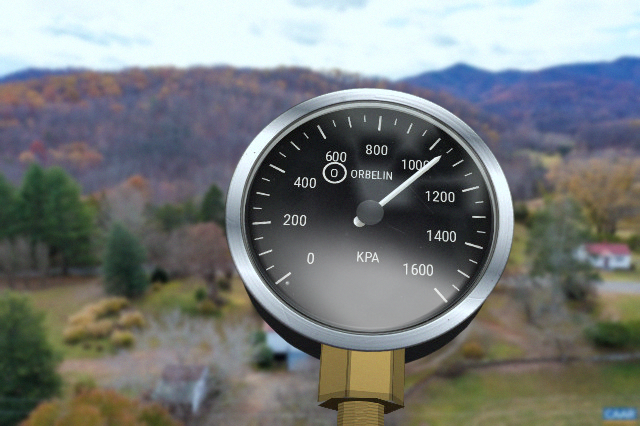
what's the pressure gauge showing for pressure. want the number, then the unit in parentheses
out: 1050 (kPa)
